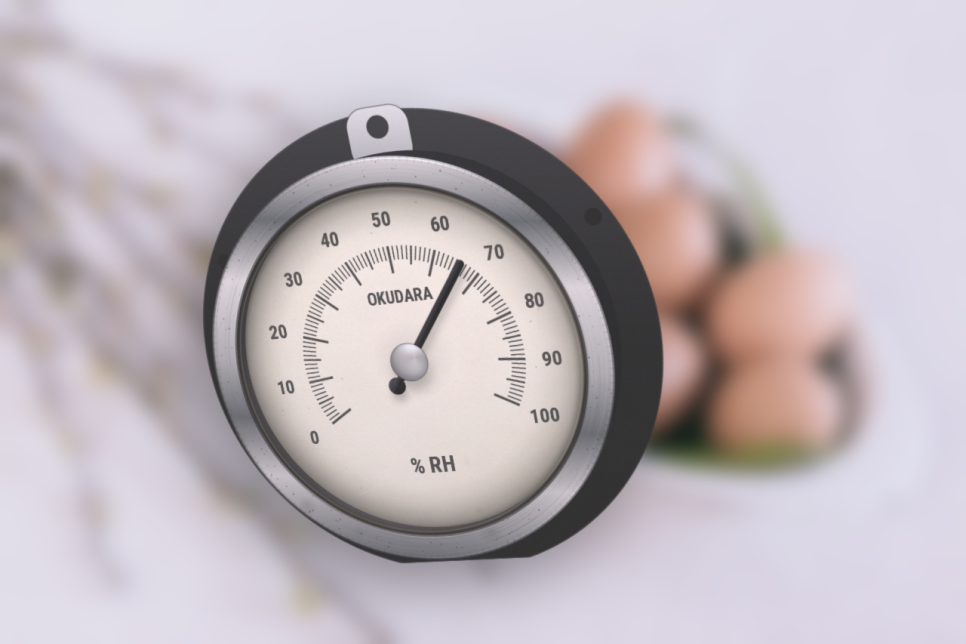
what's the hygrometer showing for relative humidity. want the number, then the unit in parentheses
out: 66 (%)
